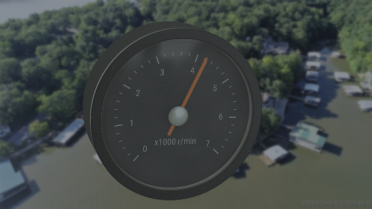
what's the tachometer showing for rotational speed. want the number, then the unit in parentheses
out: 4200 (rpm)
